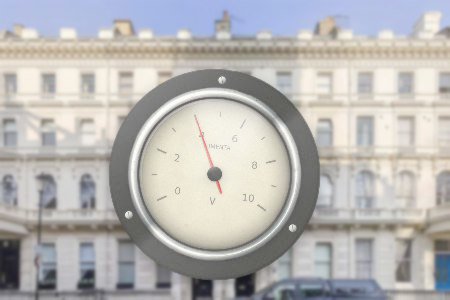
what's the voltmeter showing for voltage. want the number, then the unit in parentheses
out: 4 (V)
